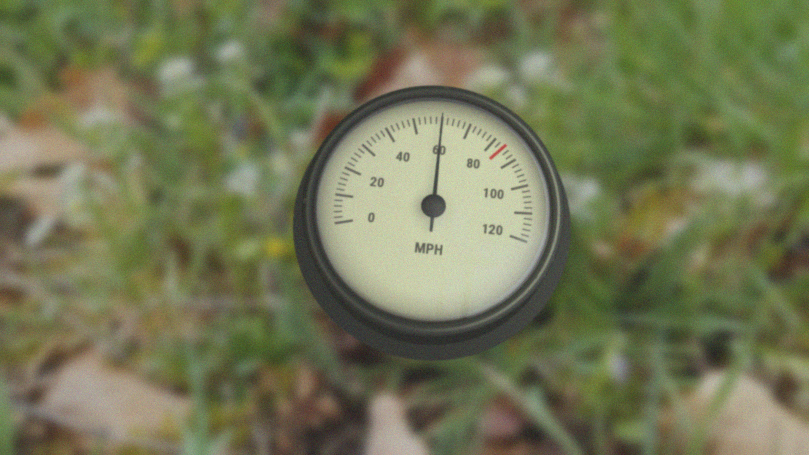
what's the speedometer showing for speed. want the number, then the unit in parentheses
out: 60 (mph)
